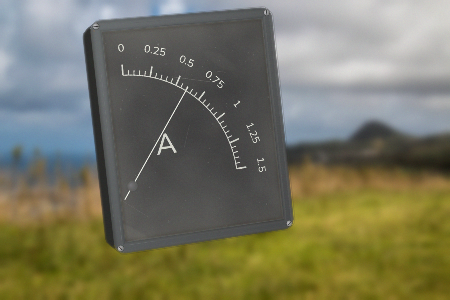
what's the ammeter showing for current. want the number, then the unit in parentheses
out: 0.6 (A)
